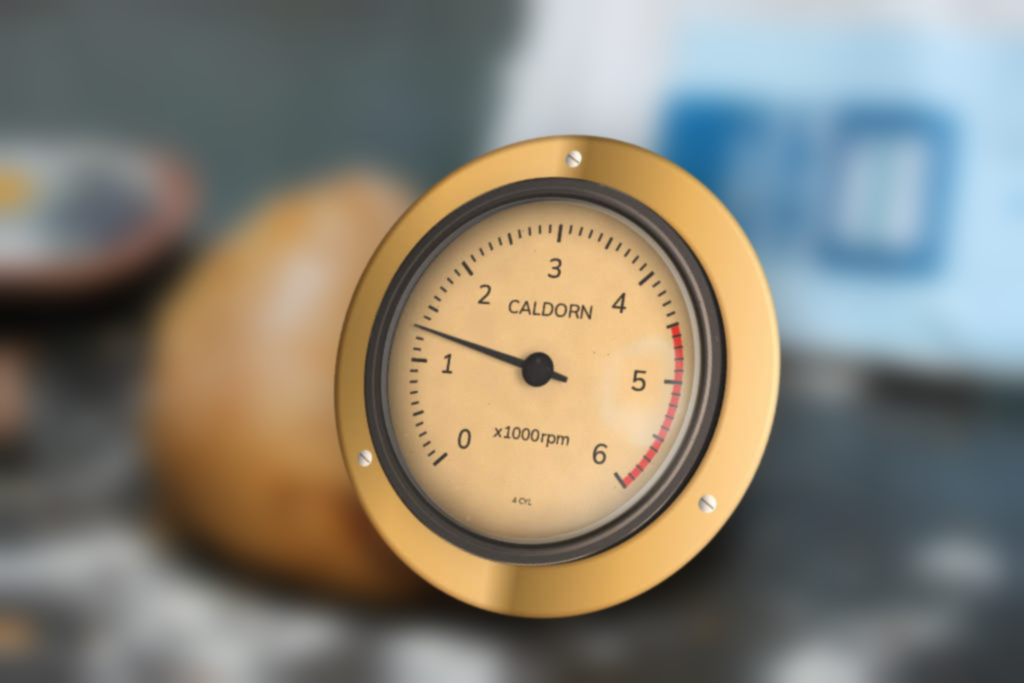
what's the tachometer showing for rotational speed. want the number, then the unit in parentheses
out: 1300 (rpm)
